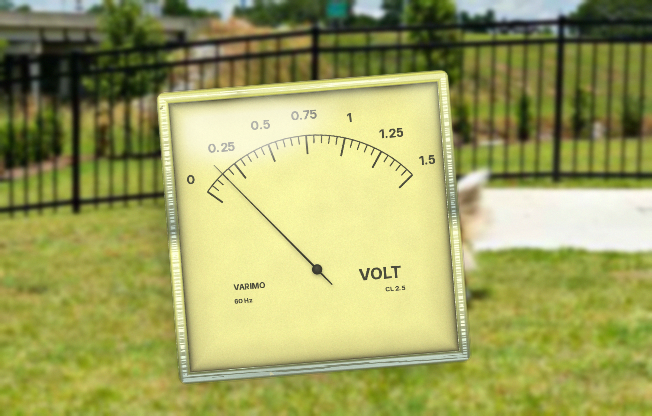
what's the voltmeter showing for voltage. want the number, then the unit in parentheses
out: 0.15 (V)
